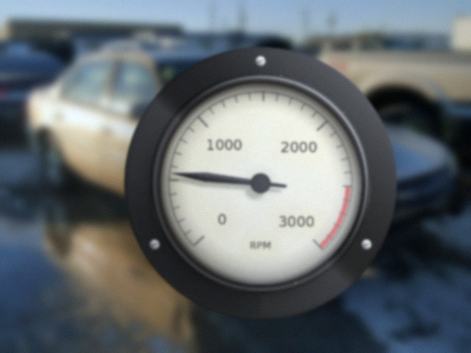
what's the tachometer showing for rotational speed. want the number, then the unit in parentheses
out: 550 (rpm)
